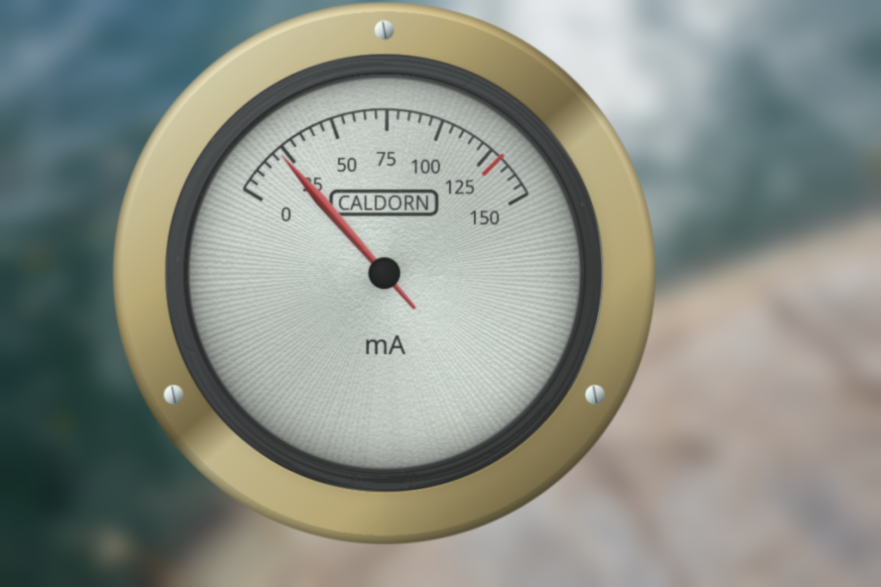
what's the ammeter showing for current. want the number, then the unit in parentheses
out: 22.5 (mA)
